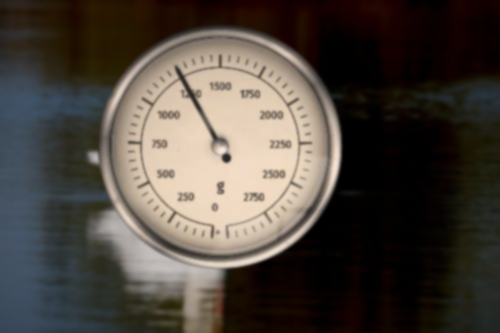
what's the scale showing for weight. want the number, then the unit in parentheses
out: 1250 (g)
